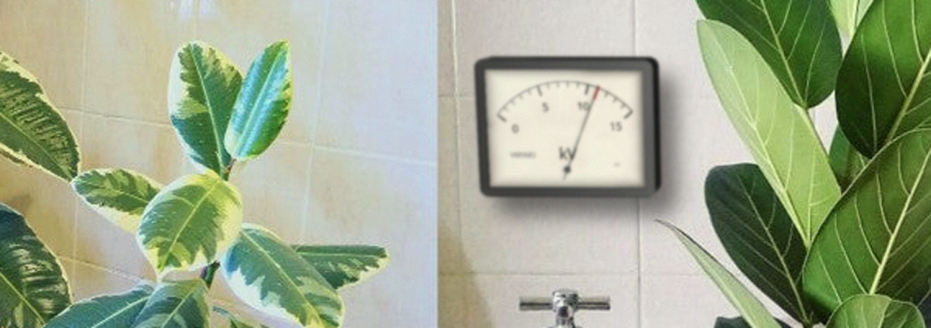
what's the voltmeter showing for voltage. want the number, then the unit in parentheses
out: 11 (kV)
